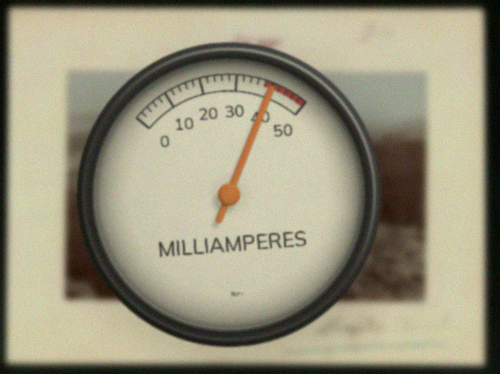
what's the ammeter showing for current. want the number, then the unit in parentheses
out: 40 (mA)
